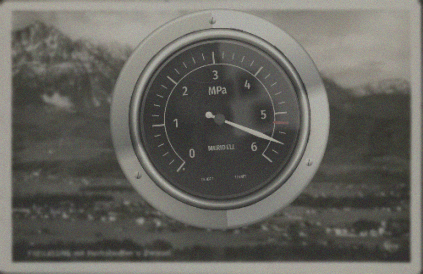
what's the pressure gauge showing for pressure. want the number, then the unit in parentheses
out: 5.6 (MPa)
